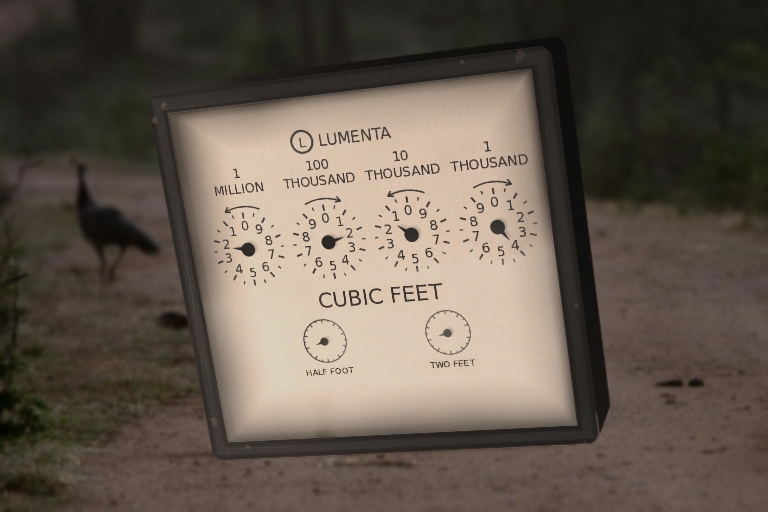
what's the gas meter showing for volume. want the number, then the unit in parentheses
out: 221400 (ft³)
